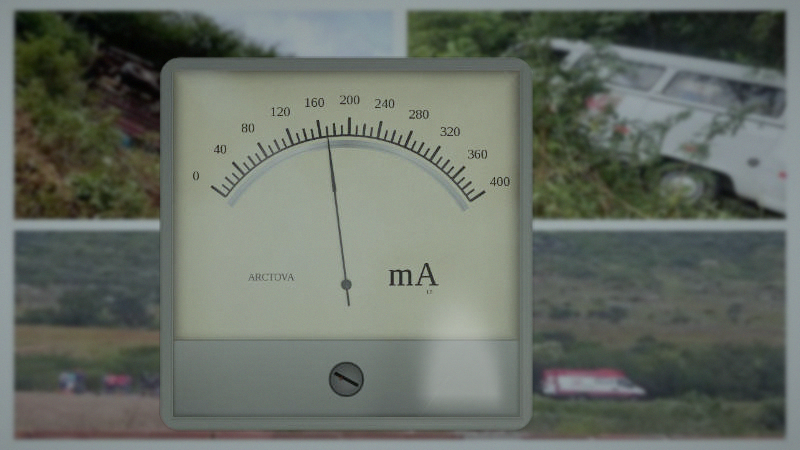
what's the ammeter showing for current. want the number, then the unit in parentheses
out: 170 (mA)
